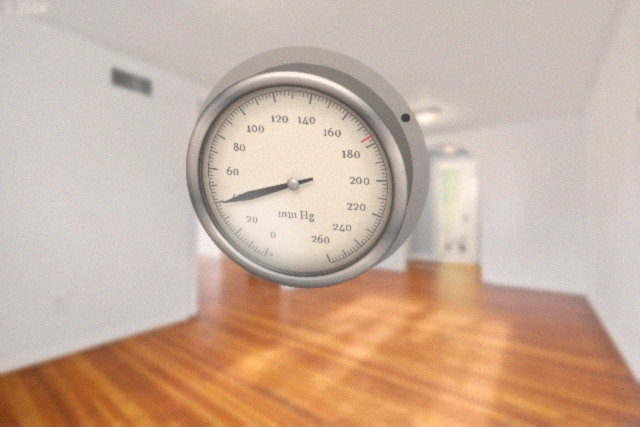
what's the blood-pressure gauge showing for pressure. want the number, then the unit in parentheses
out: 40 (mmHg)
